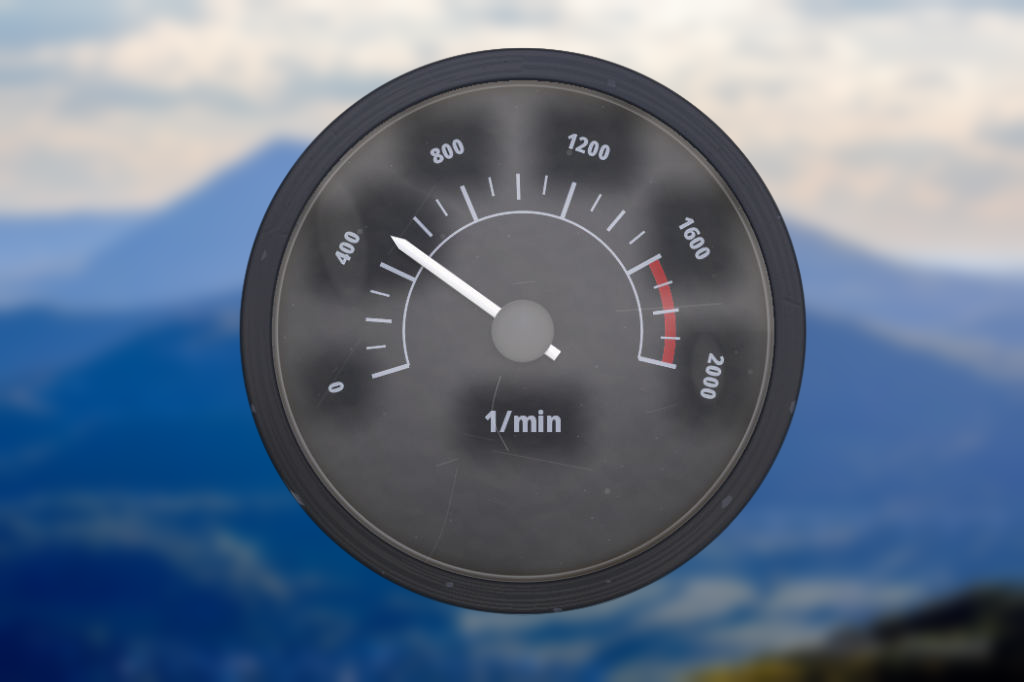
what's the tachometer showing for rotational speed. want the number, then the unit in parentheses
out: 500 (rpm)
